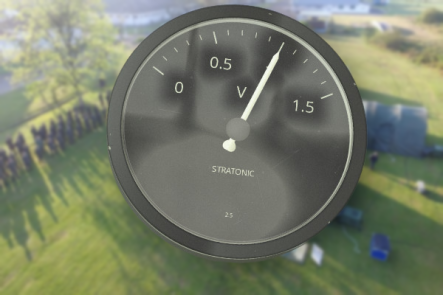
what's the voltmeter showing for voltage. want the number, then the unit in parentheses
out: 1 (V)
